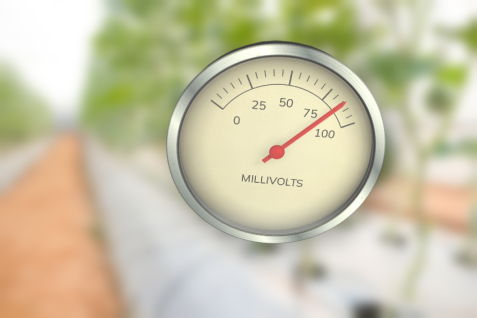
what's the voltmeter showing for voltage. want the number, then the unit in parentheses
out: 85 (mV)
